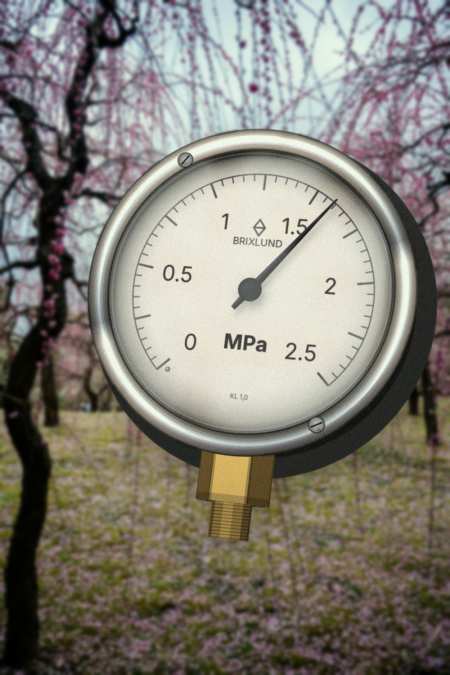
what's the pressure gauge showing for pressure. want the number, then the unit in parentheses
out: 1.6 (MPa)
